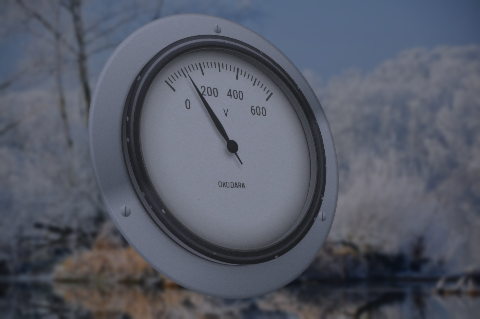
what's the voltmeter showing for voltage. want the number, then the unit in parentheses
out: 100 (V)
